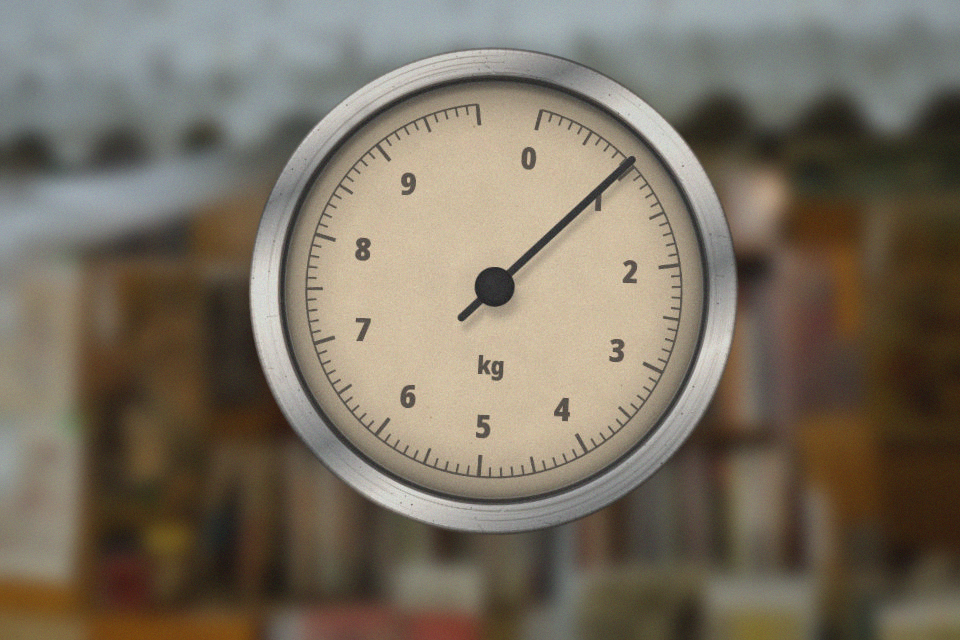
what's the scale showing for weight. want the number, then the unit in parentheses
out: 0.95 (kg)
